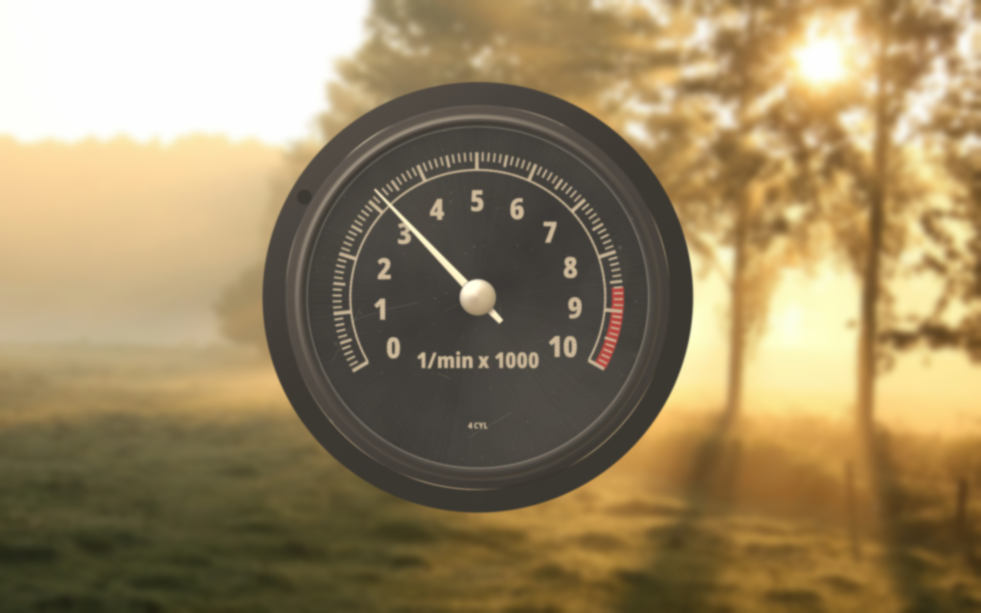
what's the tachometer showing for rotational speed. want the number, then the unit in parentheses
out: 3200 (rpm)
